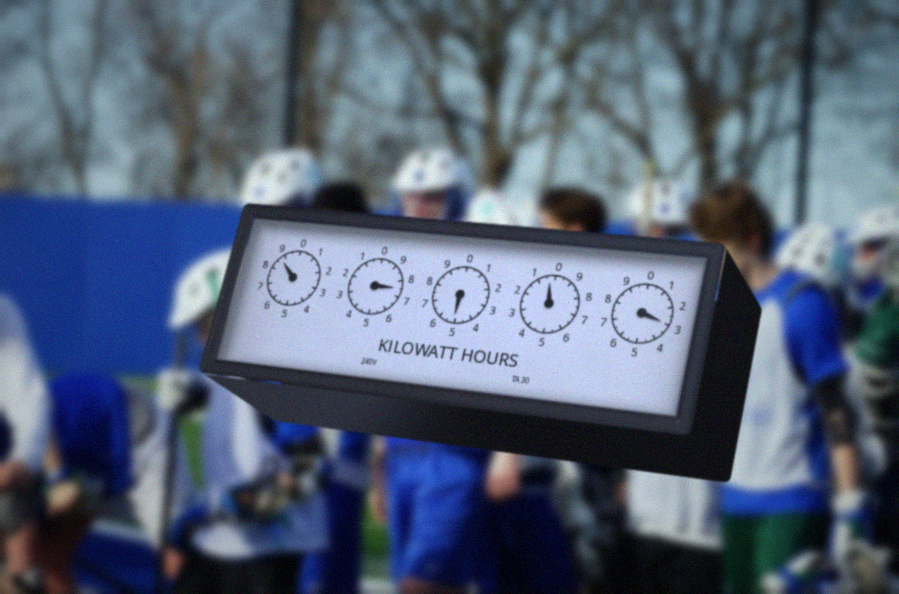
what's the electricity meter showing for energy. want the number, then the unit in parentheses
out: 87503 (kWh)
